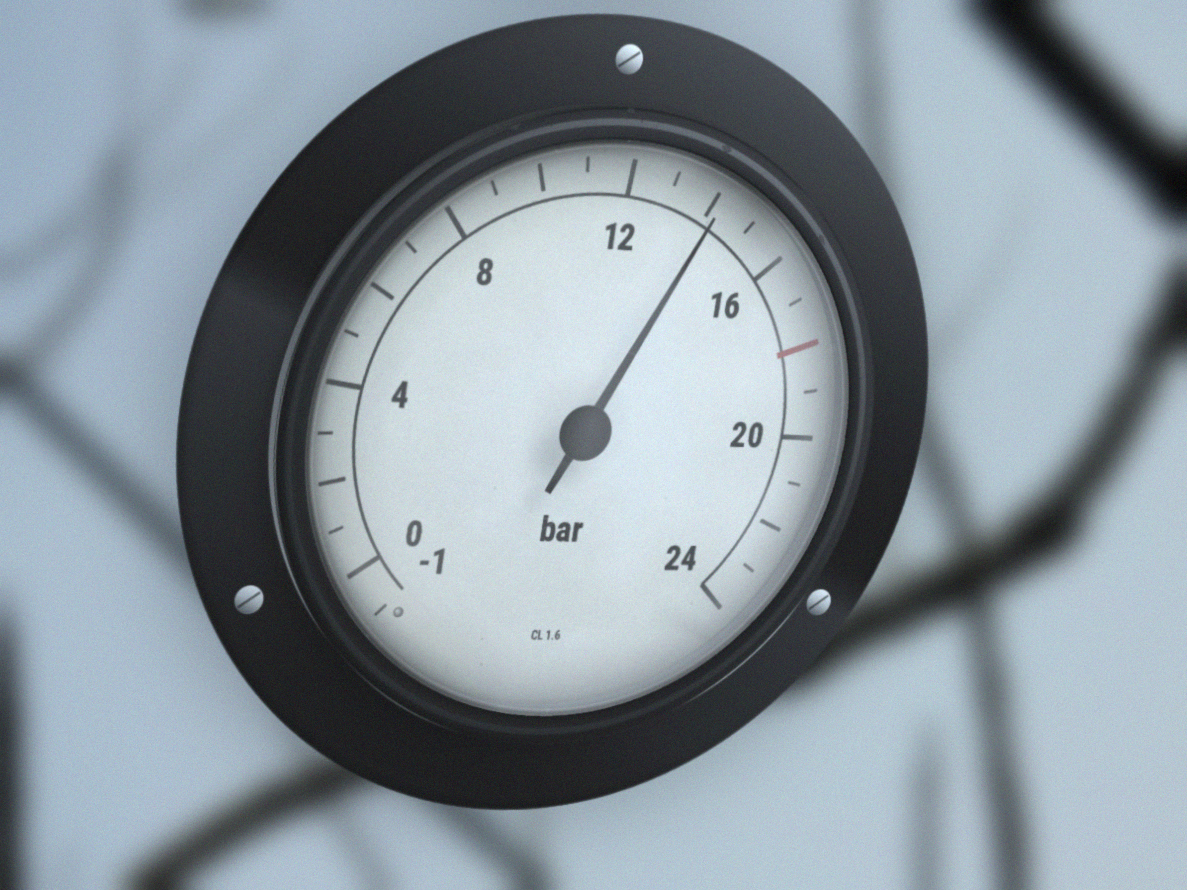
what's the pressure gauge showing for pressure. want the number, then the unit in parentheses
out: 14 (bar)
